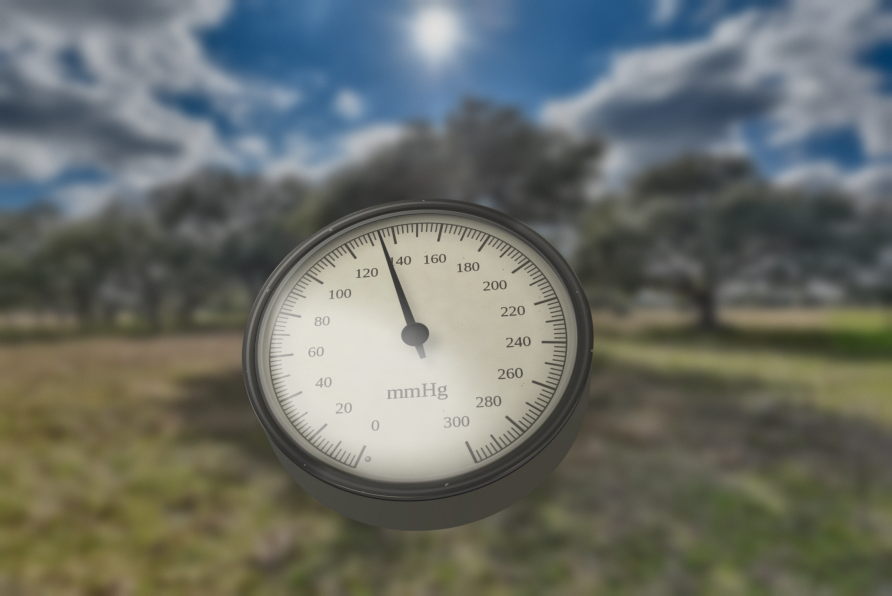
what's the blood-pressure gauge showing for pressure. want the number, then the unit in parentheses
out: 134 (mmHg)
